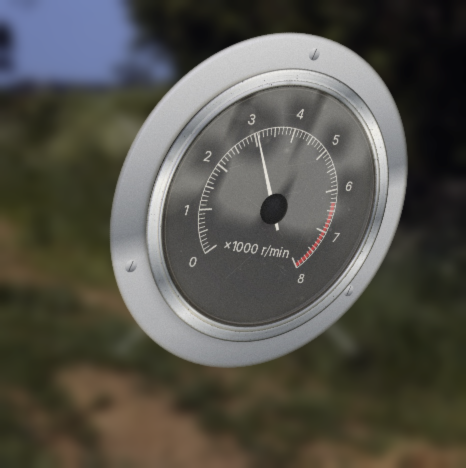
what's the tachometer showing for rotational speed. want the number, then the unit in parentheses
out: 3000 (rpm)
